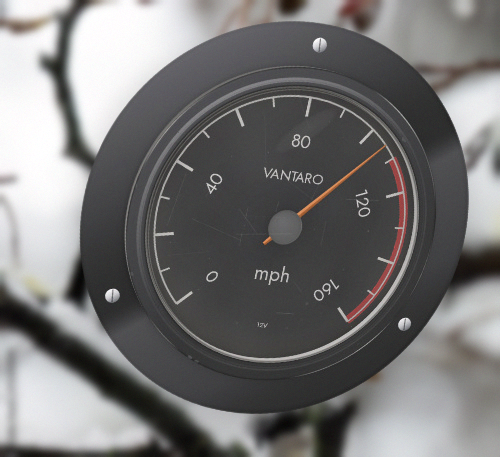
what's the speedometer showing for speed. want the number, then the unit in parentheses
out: 105 (mph)
